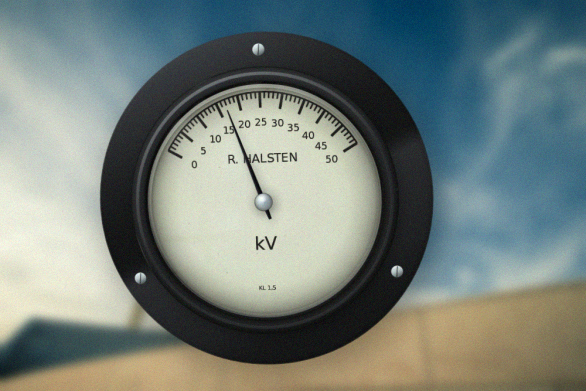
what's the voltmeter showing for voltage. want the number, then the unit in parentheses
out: 17 (kV)
